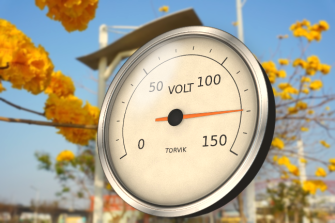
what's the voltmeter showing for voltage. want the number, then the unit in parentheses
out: 130 (V)
